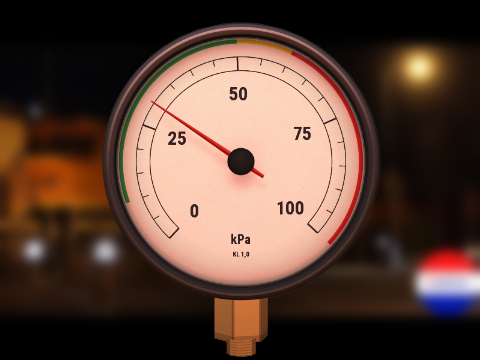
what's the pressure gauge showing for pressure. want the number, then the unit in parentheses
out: 30 (kPa)
